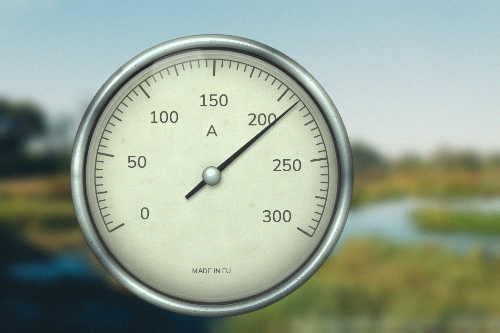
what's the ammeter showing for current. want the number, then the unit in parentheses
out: 210 (A)
